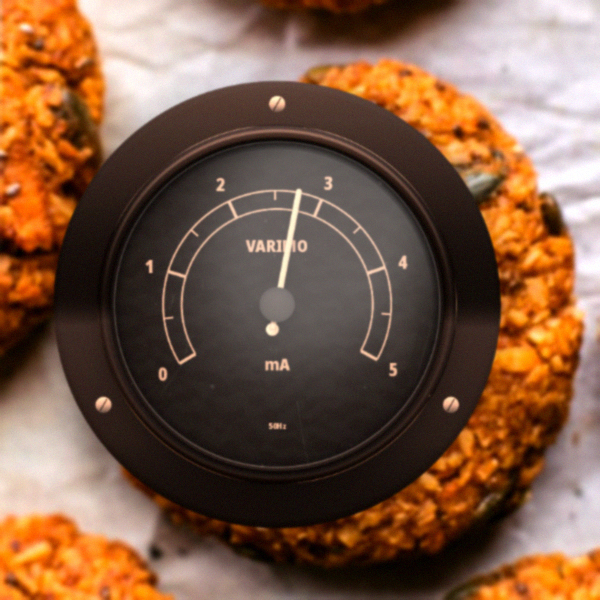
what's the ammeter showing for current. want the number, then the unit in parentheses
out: 2.75 (mA)
